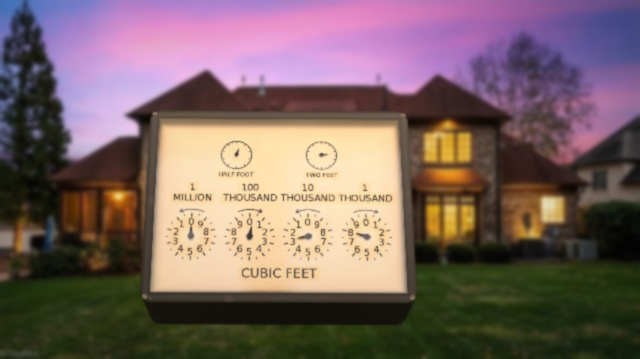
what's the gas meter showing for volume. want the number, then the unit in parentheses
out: 2800 (ft³)
